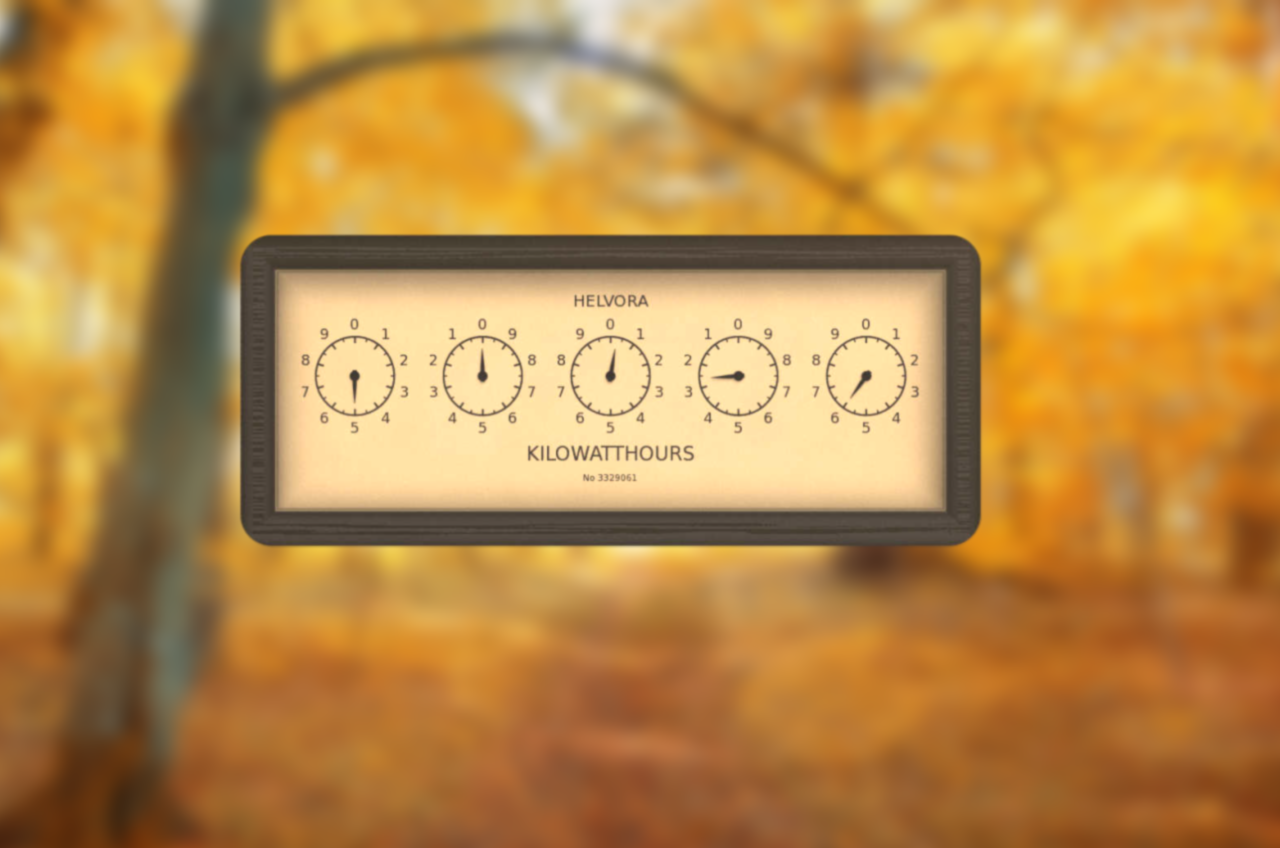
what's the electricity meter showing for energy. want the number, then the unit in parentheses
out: 50026 (kWh)
